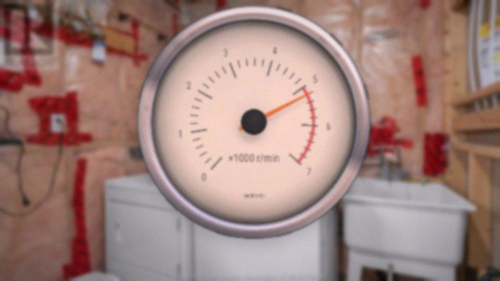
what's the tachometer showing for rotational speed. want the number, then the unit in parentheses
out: 5200 (rpm)
